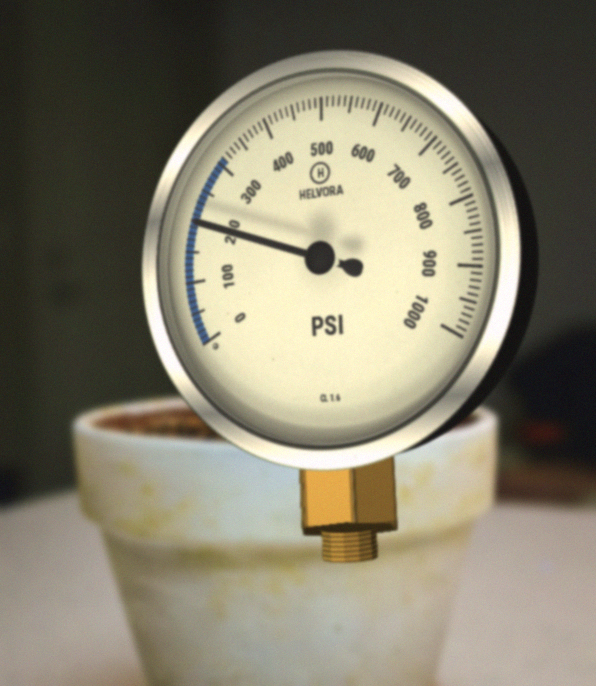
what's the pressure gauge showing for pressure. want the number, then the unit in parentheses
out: 200 (psi)
